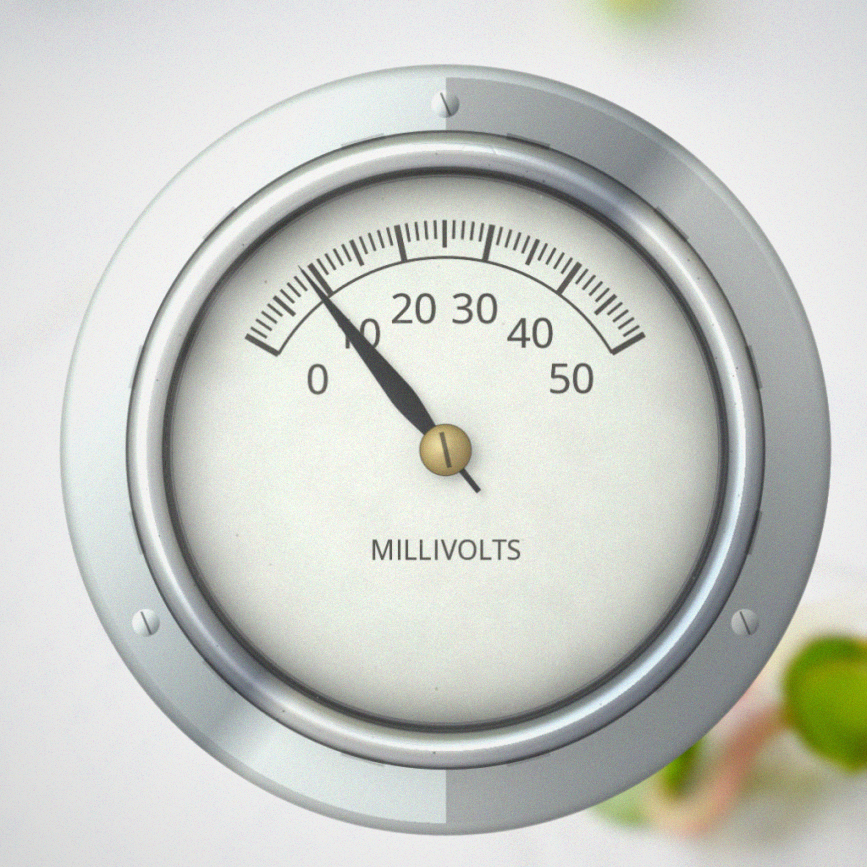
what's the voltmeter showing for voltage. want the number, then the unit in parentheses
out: 9 (mV)
